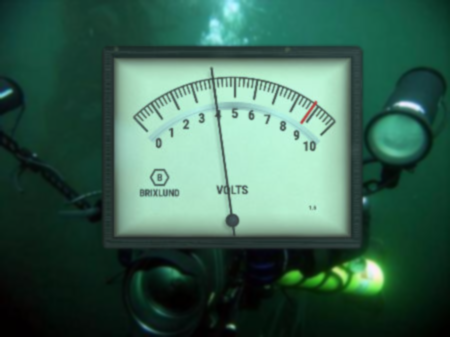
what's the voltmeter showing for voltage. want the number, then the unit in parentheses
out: 4 (V)
